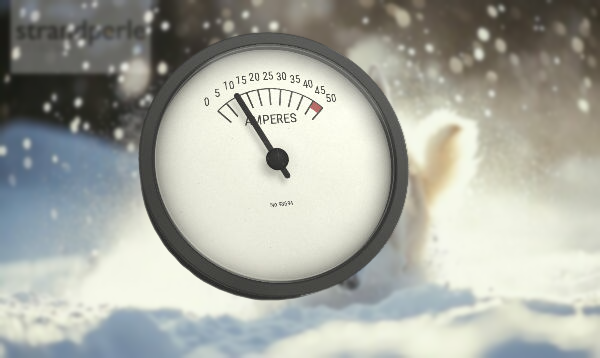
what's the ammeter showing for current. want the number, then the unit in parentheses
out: 10 (A)
